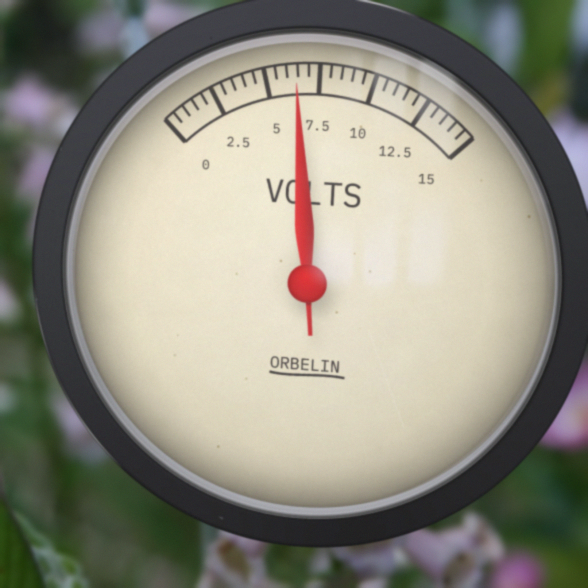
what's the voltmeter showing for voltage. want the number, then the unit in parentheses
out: 6.5 (V)
